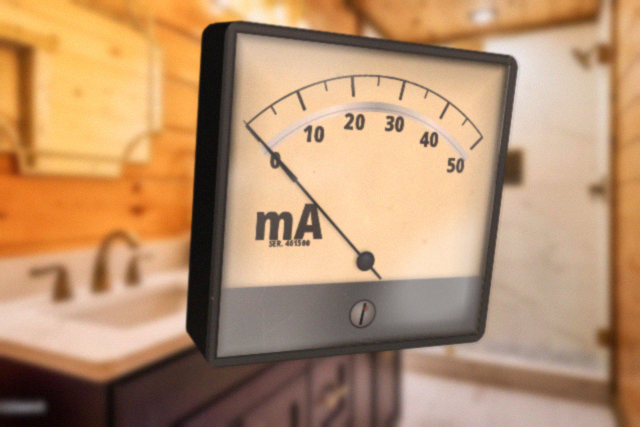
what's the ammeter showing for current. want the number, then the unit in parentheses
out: 0 (mA)
